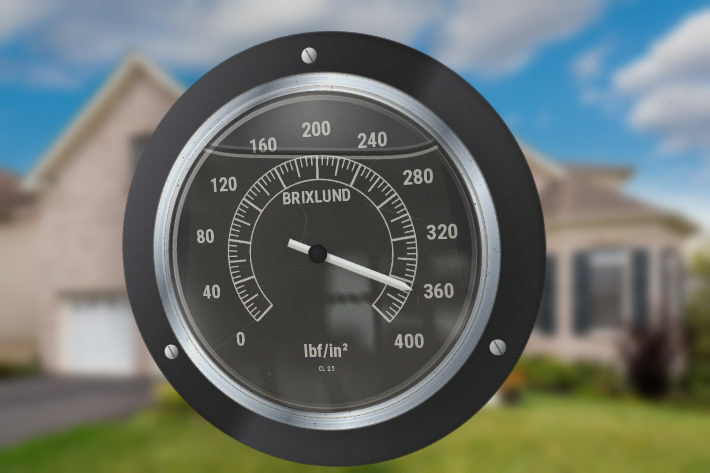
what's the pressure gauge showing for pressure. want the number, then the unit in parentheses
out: 365 (psi)
